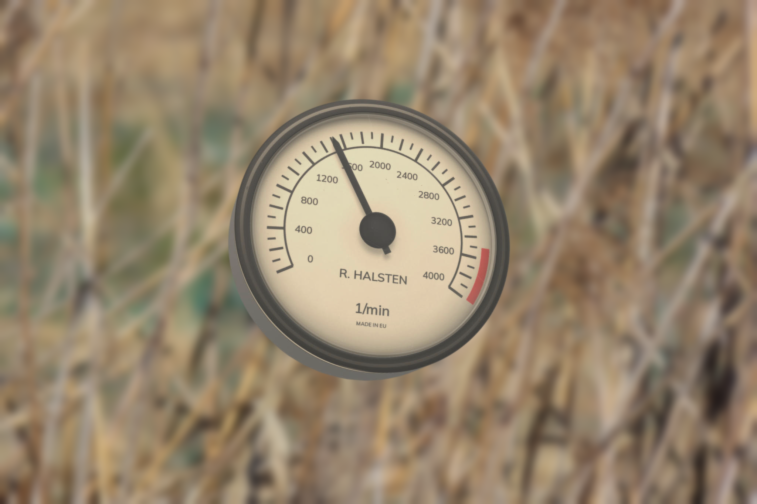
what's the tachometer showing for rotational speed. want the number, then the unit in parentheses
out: 1500 (rpm)
